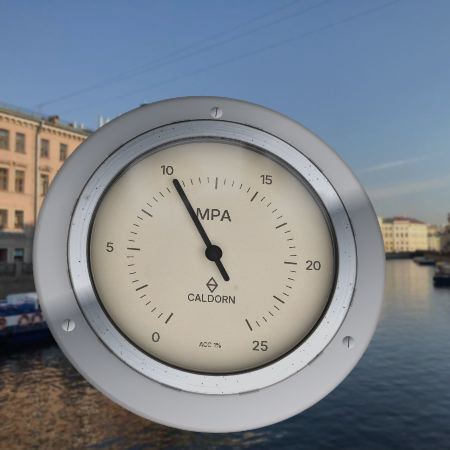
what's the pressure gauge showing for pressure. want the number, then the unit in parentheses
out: 10 (MPa)
